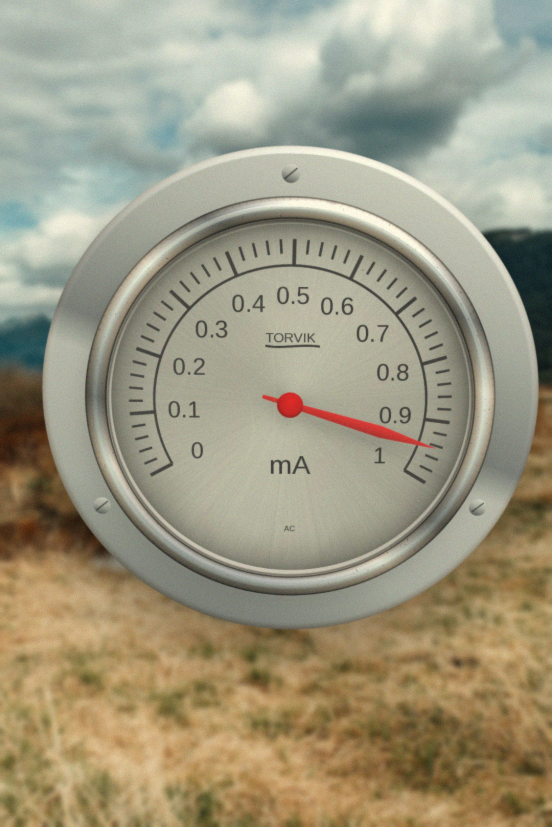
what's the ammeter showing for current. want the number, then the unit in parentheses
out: 0.94 (mA)
